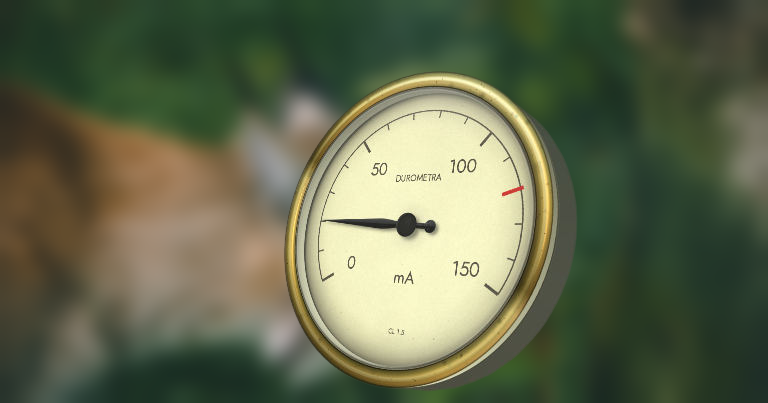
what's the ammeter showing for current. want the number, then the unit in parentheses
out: 20 (mA)
